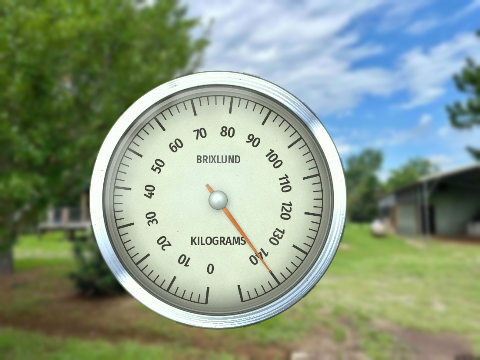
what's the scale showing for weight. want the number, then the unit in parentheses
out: 140 (kg)
